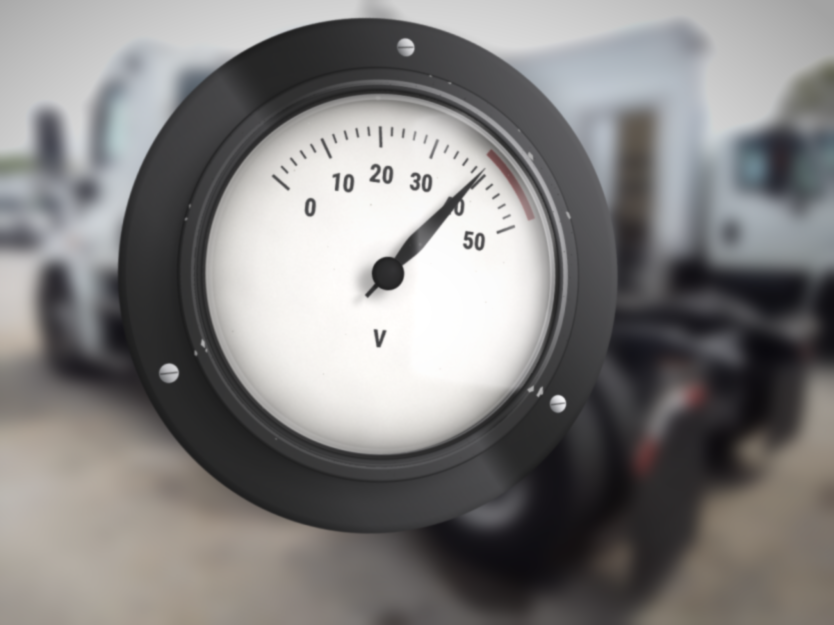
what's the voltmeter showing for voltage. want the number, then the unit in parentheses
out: 39 (V)
